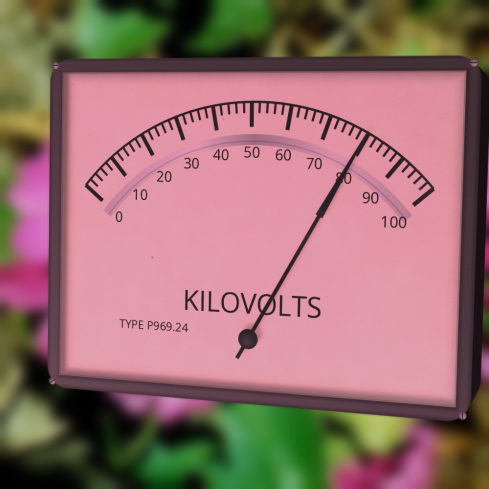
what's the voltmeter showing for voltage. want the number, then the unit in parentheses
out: 80 (kV)
